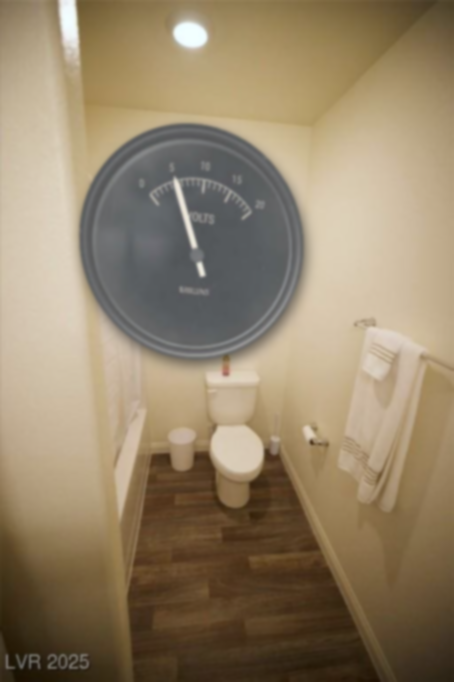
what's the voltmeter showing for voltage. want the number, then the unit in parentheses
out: 5 (V)
